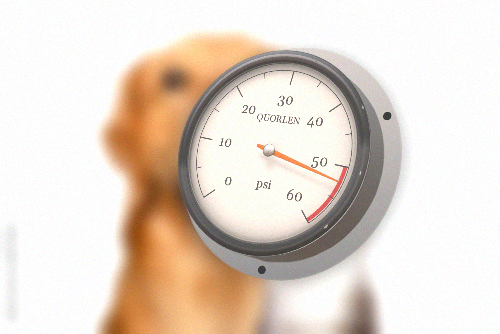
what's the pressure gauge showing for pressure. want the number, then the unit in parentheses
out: 52.5 (psi)
